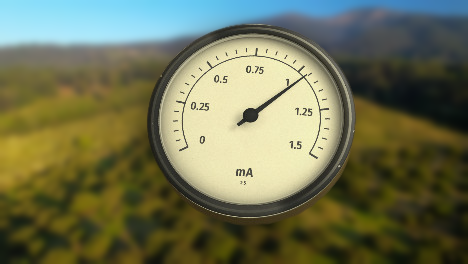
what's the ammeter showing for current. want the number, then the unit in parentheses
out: 1.05 (mA)
